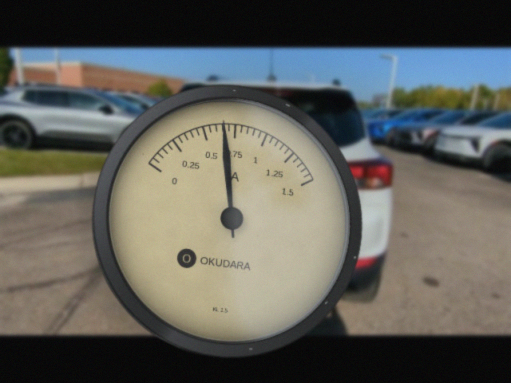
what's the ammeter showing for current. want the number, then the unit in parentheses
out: 0.65 (A)
